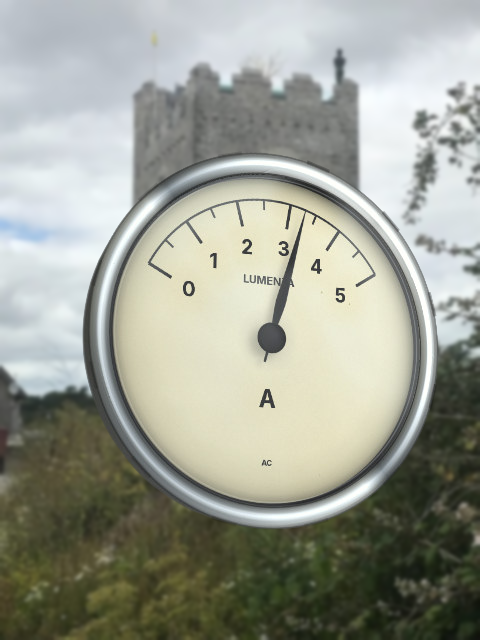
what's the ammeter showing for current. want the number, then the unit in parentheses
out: 3.25 (A)
